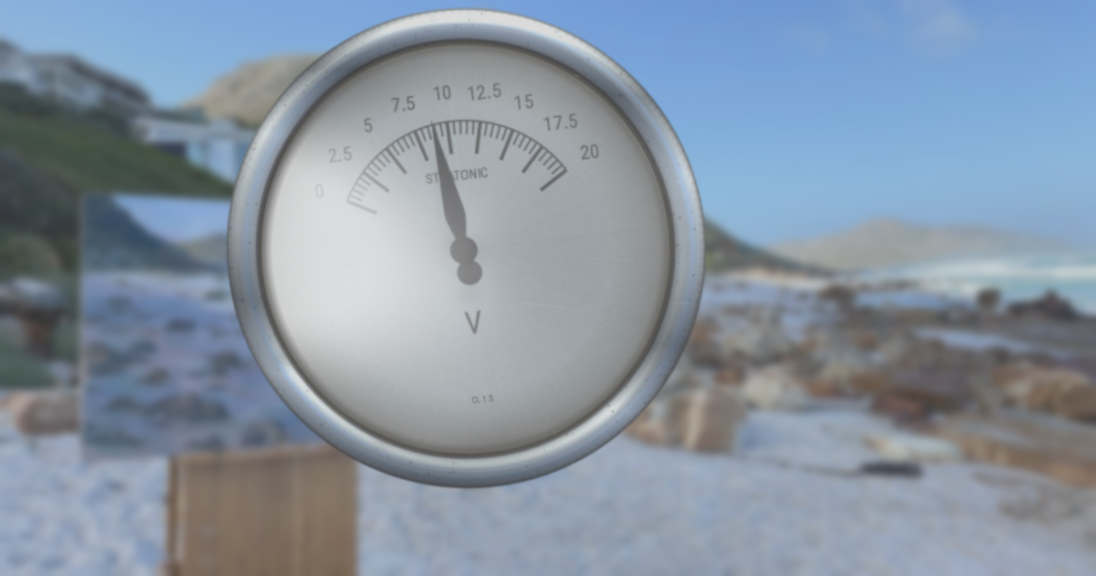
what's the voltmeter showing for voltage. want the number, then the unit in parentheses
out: 9 (V)
